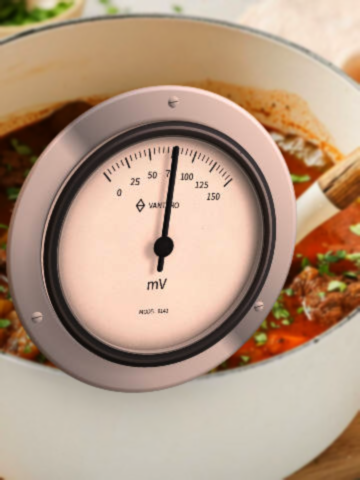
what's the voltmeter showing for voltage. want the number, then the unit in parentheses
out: 75 (mV)
